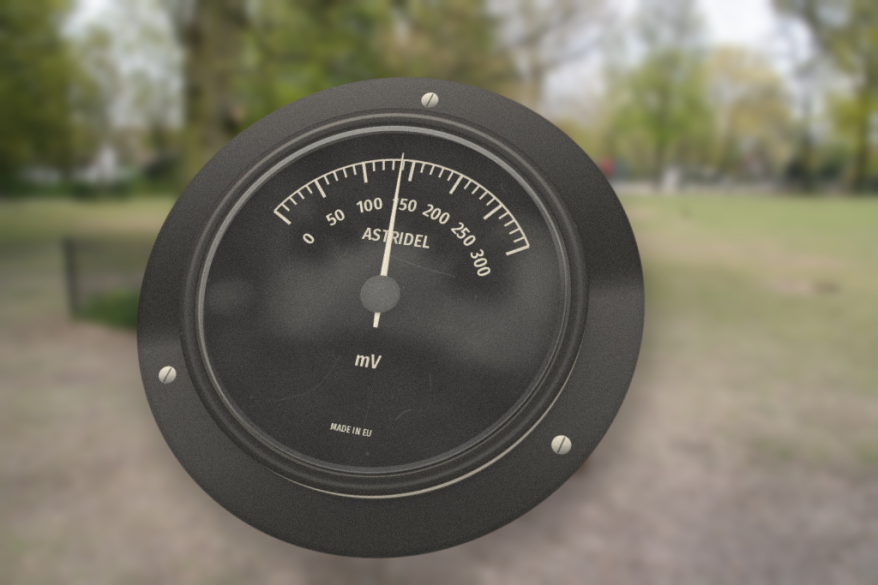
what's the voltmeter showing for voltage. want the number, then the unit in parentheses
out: 140 (mV)
